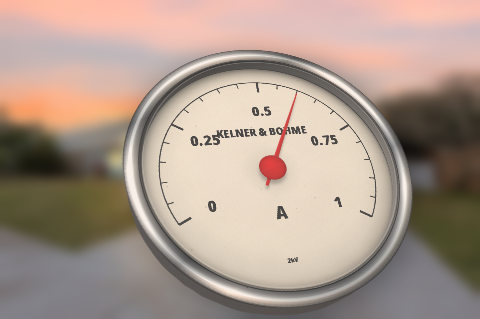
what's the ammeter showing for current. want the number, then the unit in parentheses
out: 0.6 (A)
